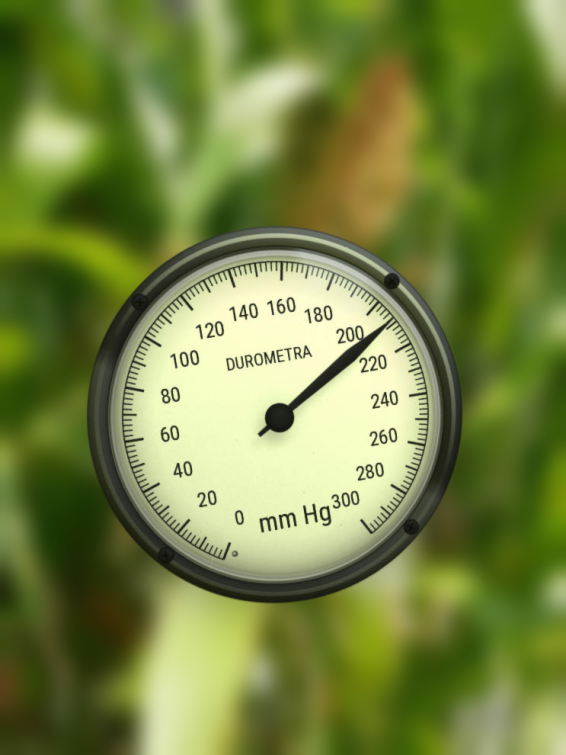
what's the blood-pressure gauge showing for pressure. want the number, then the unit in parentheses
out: 208 (mmHg)
